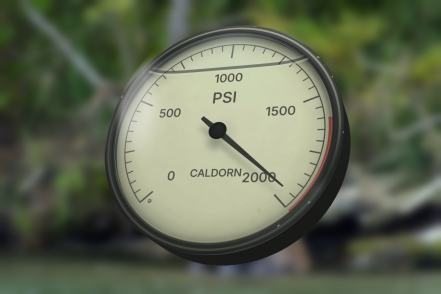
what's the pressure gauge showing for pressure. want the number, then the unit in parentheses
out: 1950 (psi)
